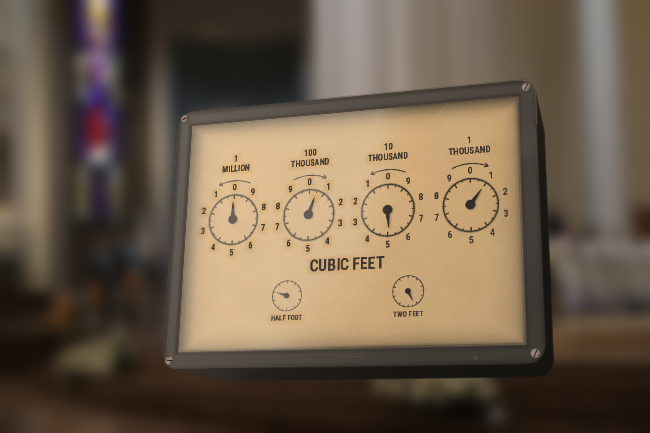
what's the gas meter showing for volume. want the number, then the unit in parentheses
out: 5100 (ft³)
